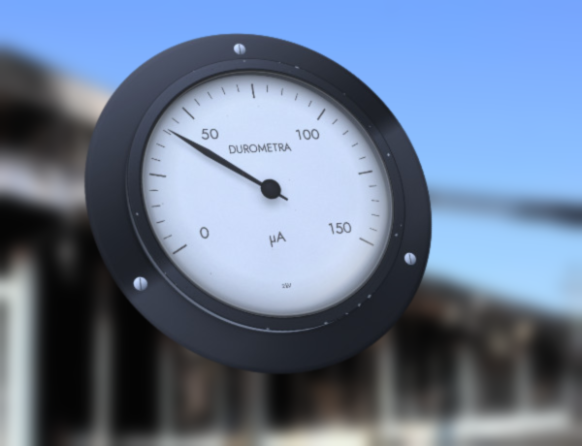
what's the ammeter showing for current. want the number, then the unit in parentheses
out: 40 (µA)
